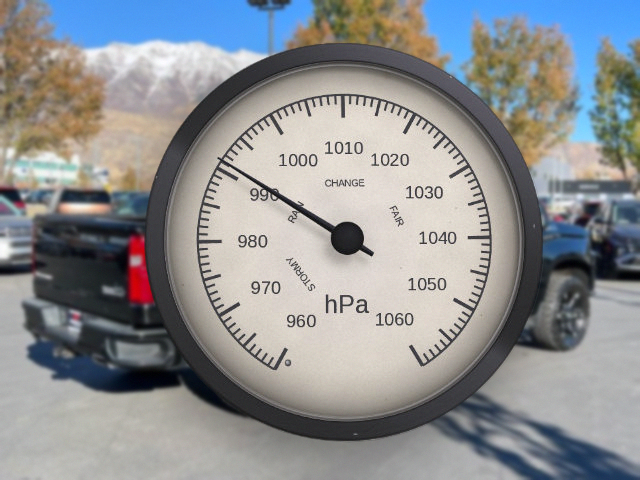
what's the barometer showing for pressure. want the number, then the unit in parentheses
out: 991 (hPa)
